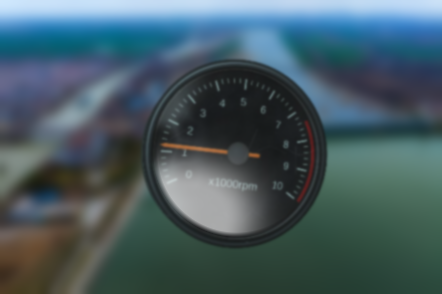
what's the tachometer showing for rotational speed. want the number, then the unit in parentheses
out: 1200 (rpm)
